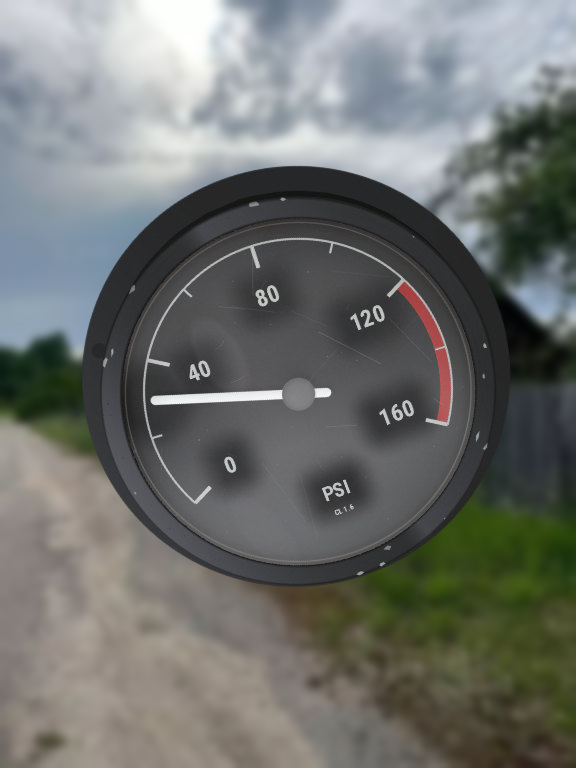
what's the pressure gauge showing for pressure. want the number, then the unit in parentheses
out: 30 (psi)
